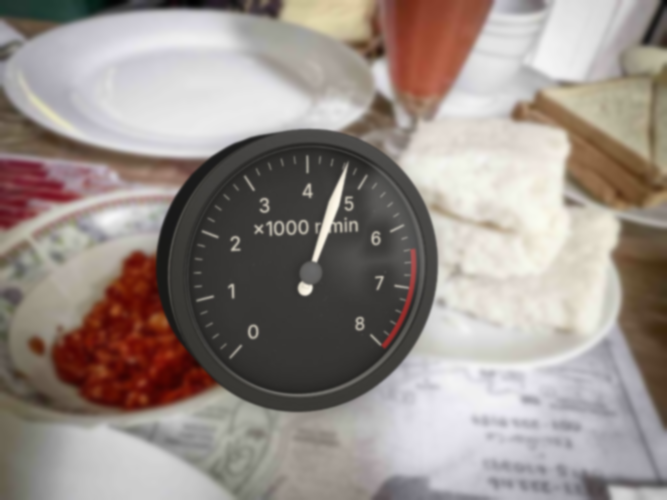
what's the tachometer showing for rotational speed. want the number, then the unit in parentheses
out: 4600 (rpm)
